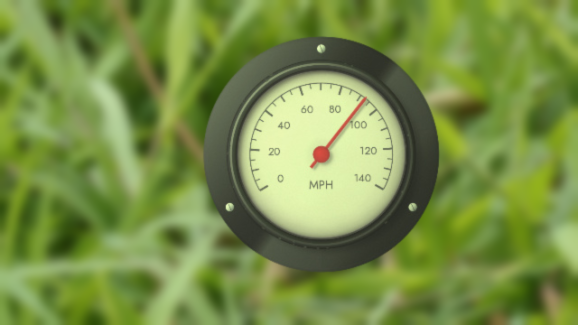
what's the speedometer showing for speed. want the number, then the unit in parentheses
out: 92.5 (mph)
